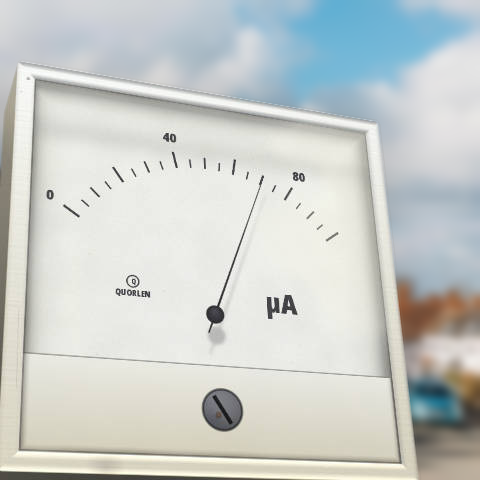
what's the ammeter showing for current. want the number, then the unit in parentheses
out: 70 (µA)
